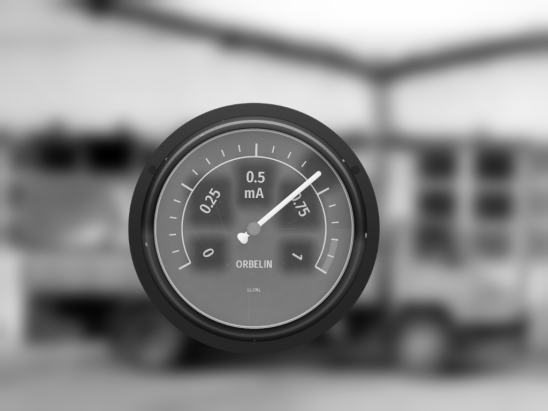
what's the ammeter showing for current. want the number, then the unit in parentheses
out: 0.7 (mA)
